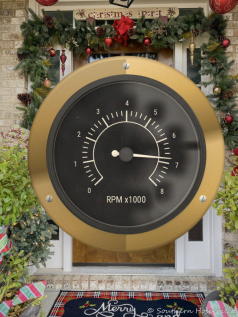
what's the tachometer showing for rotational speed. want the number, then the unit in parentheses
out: 6800 (rpm)
